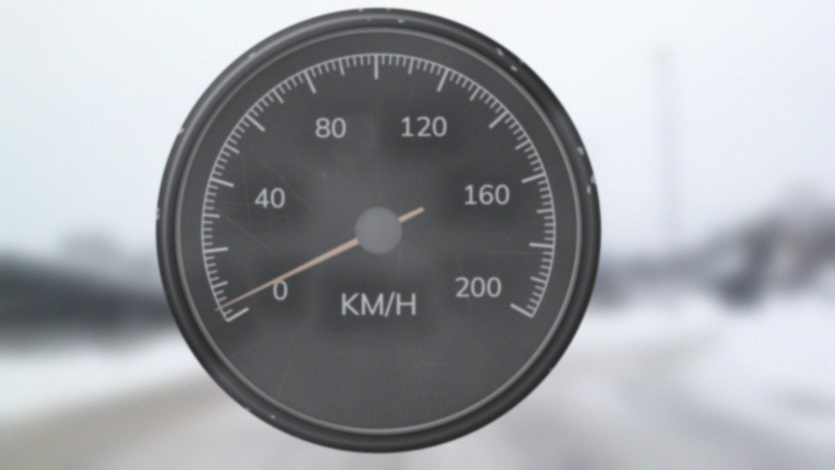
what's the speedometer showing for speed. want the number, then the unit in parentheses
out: 4 (km/h)
